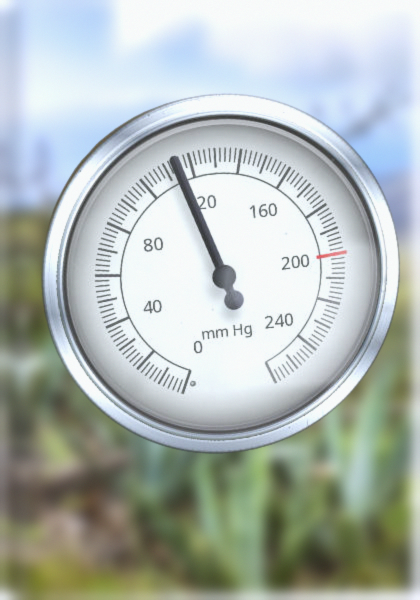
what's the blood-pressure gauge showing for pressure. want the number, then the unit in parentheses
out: 114 (mmHg)
